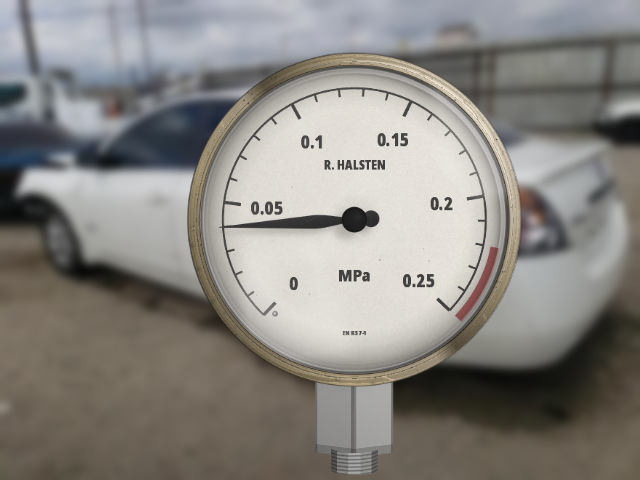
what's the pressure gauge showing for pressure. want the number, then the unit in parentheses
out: 0.04 (MPa)
